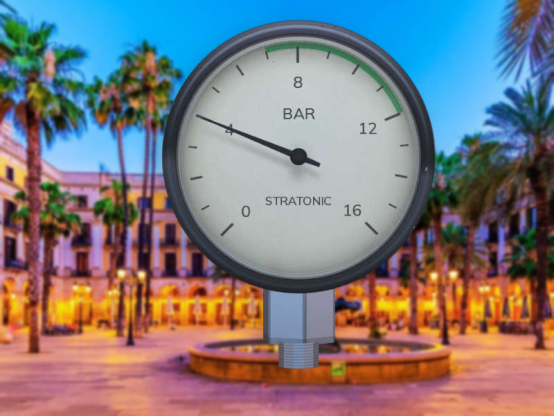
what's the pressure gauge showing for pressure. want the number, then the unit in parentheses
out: 4 (bar)
